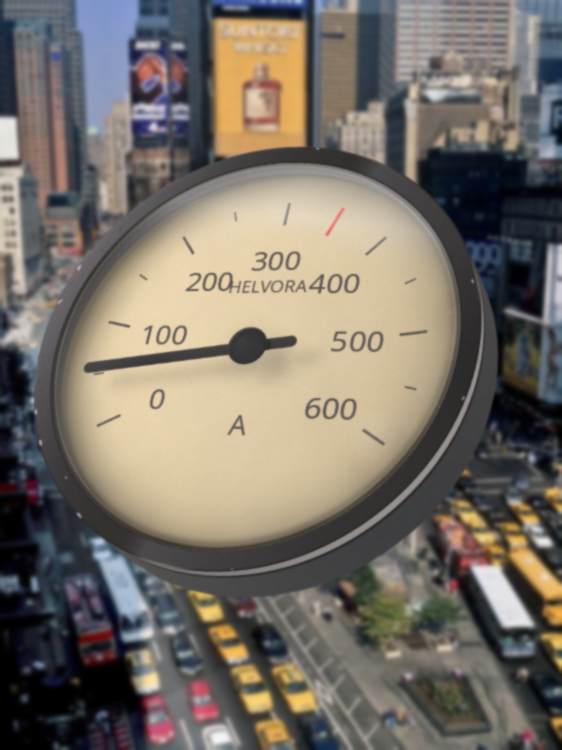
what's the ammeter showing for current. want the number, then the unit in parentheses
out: 50 (A)
